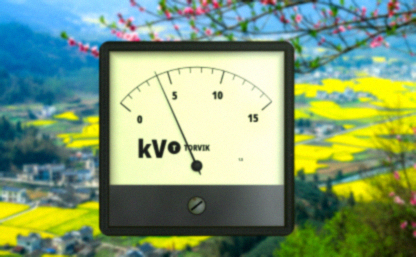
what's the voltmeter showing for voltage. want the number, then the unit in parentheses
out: 4 (kV)
